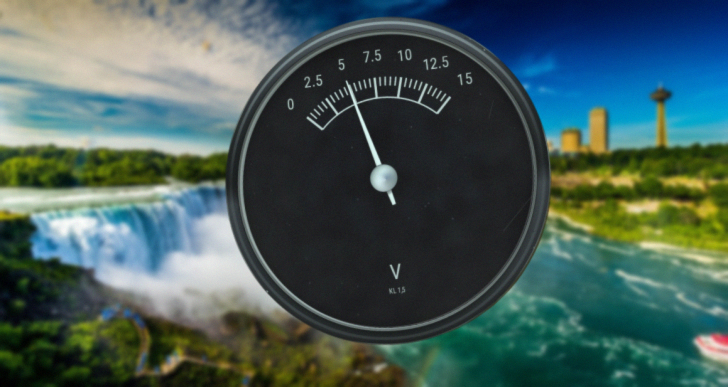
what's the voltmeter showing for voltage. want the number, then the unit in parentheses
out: 5 (V)
